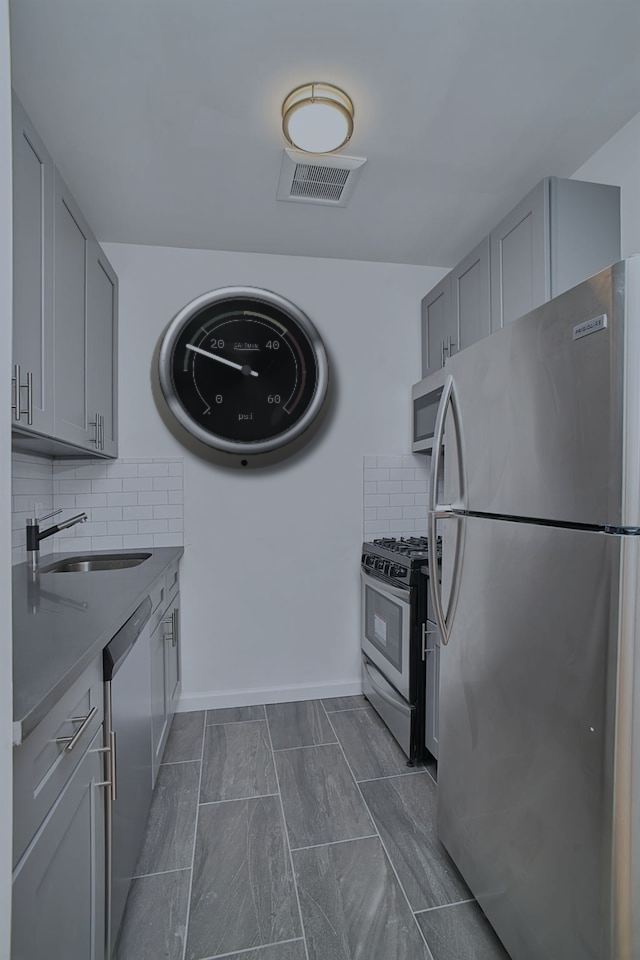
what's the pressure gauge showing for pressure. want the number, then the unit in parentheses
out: 15 (psi)
